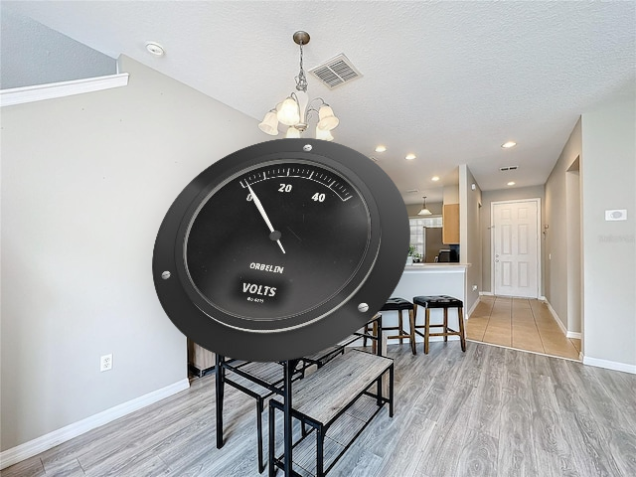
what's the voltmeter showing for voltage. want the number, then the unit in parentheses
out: 2 (V)
